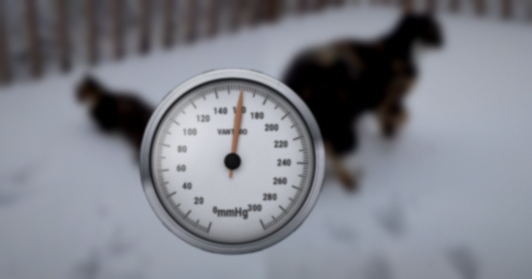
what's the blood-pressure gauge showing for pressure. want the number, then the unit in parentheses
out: 160 (mmHg)
